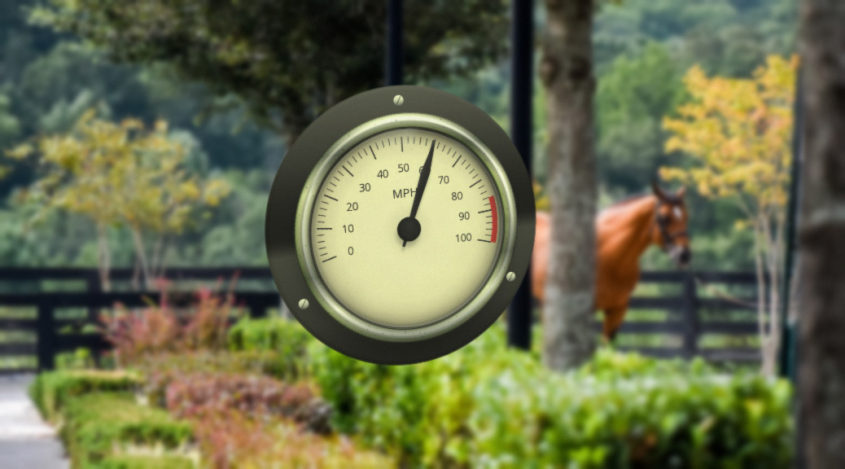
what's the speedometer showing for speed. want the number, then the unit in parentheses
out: 60 (mph)
